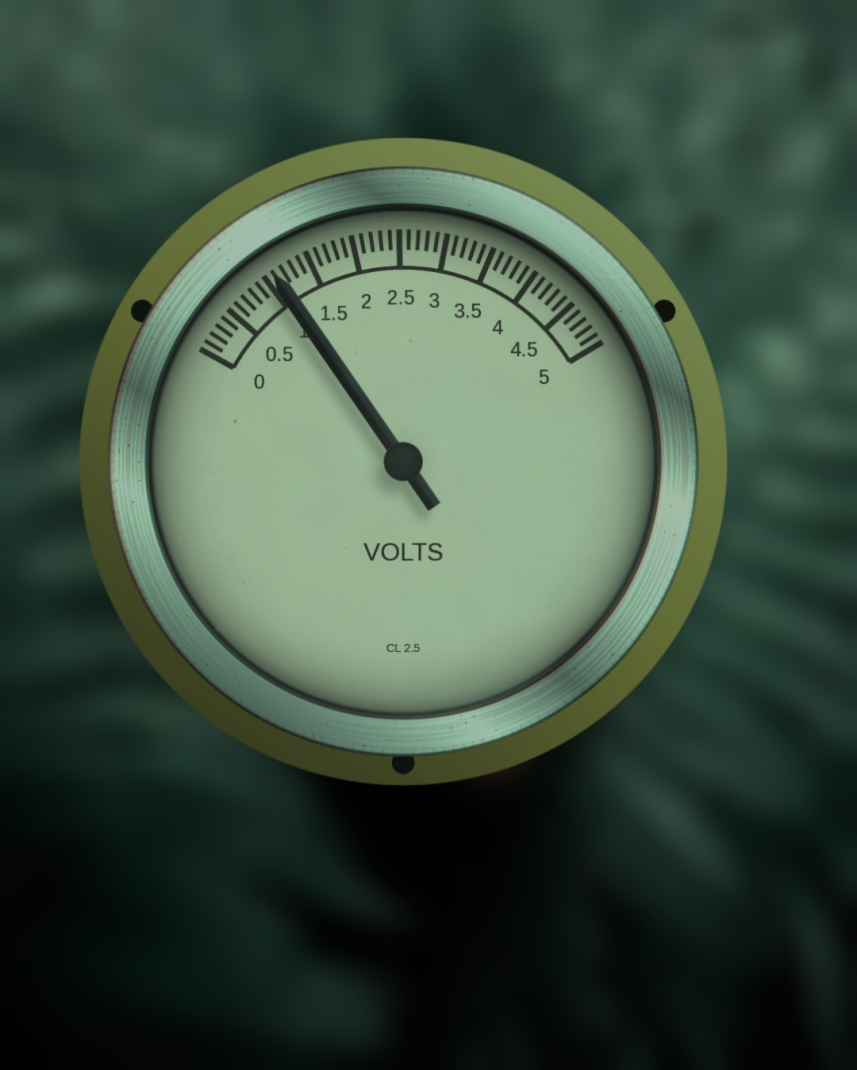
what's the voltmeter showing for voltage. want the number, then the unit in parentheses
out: 1.1 (V)
